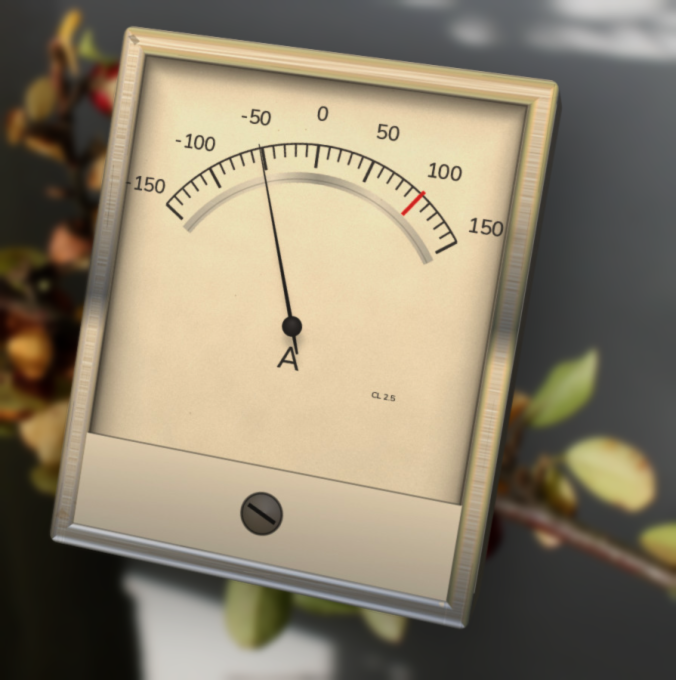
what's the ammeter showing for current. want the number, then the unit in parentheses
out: -50 (A)
